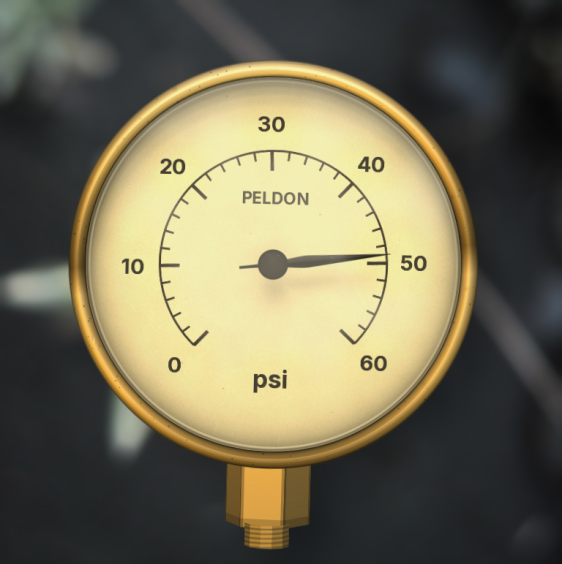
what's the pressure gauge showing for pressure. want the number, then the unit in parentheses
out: 49 (psi)
